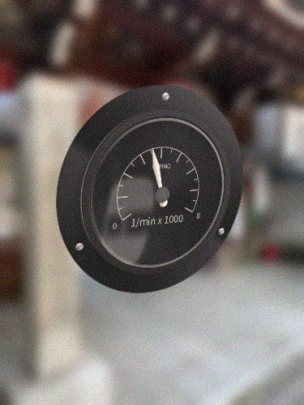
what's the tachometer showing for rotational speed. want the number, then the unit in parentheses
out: 3500 (rpm)
